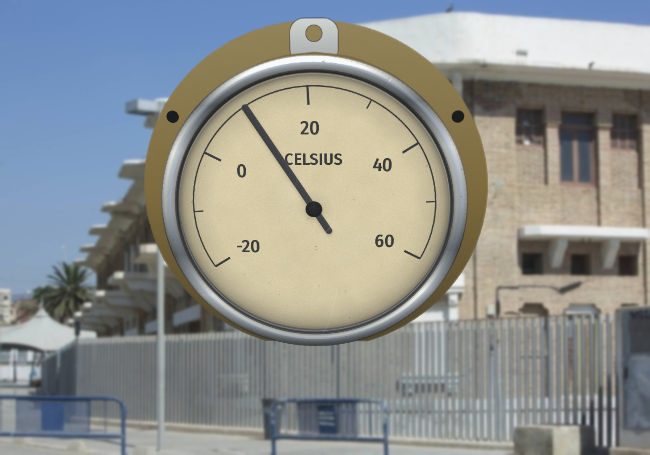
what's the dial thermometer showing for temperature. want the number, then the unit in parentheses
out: 10 (°C)
